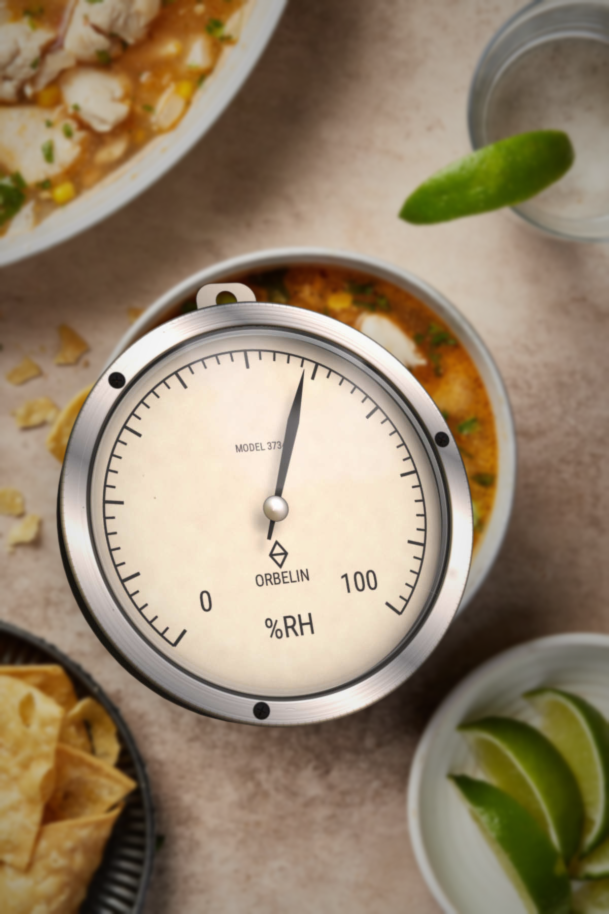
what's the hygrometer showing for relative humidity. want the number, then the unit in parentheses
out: 58 (%)
